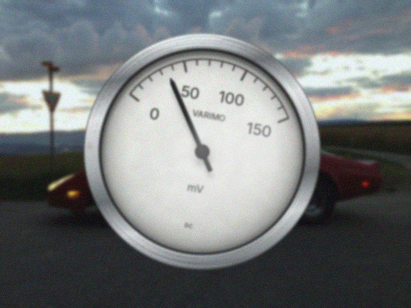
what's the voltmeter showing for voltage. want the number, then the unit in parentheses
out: 35 (mV)
